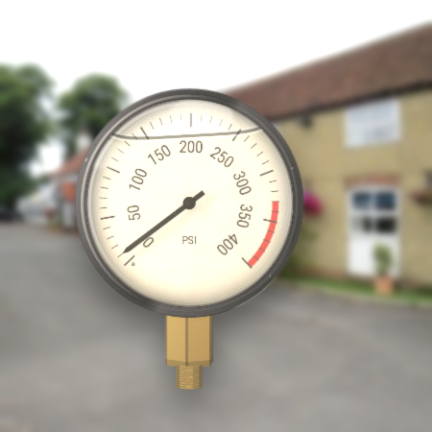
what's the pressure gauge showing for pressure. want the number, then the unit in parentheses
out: 10 (psi)
